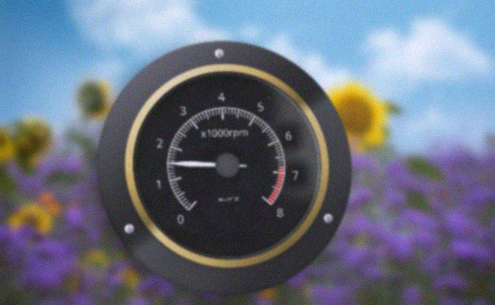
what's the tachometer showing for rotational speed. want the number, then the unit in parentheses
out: 1500 (rpm)
